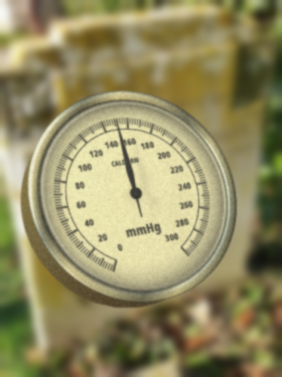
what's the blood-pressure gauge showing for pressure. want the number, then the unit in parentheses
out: 150 (mmHg)
